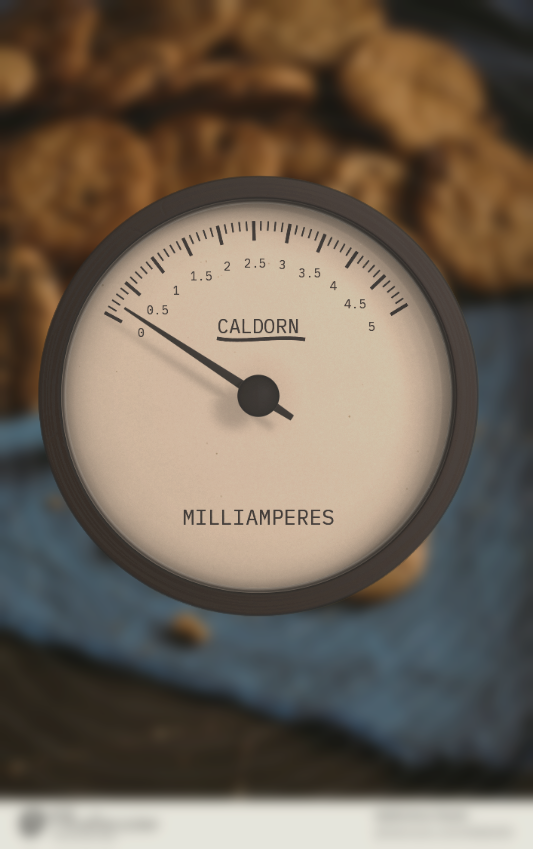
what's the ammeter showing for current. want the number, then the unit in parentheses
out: 0.2 (mA)
